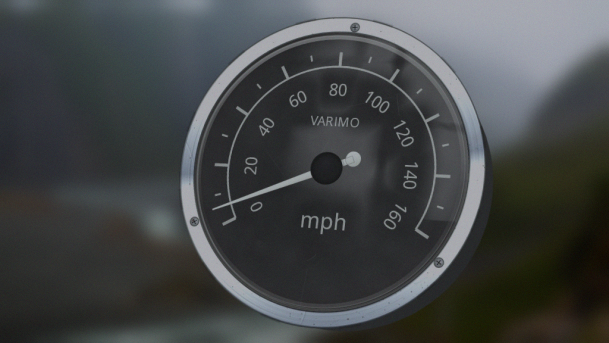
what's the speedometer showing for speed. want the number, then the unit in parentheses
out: 5 (mph)
